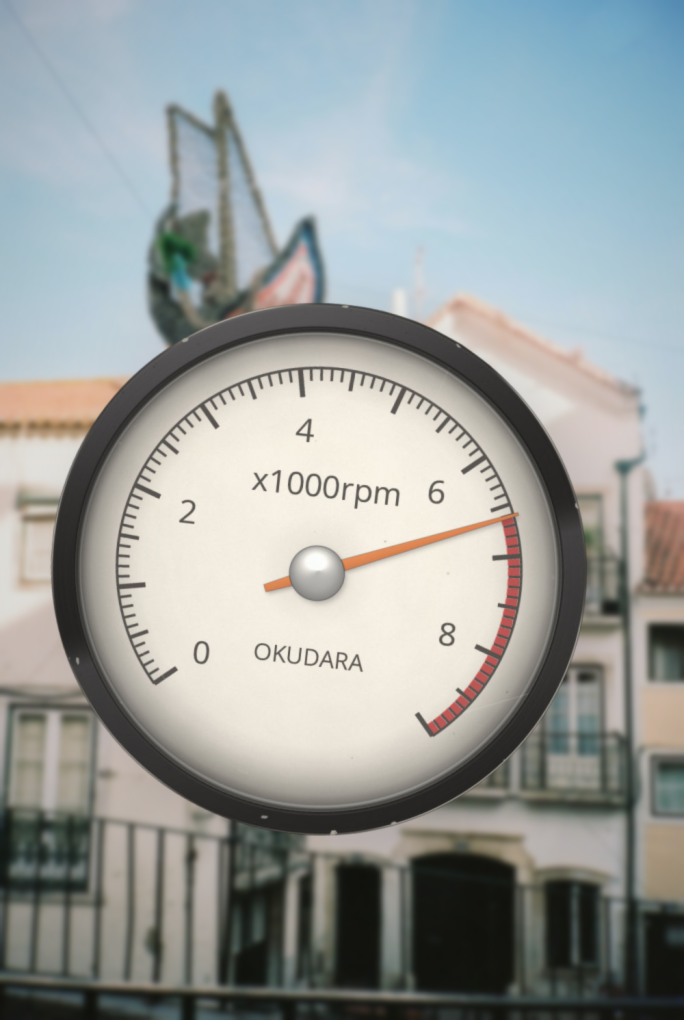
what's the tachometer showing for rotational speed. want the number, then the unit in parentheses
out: 6600 (rpm)
